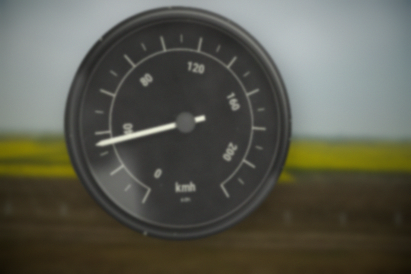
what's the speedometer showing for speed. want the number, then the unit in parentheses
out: 35 (km/h)
